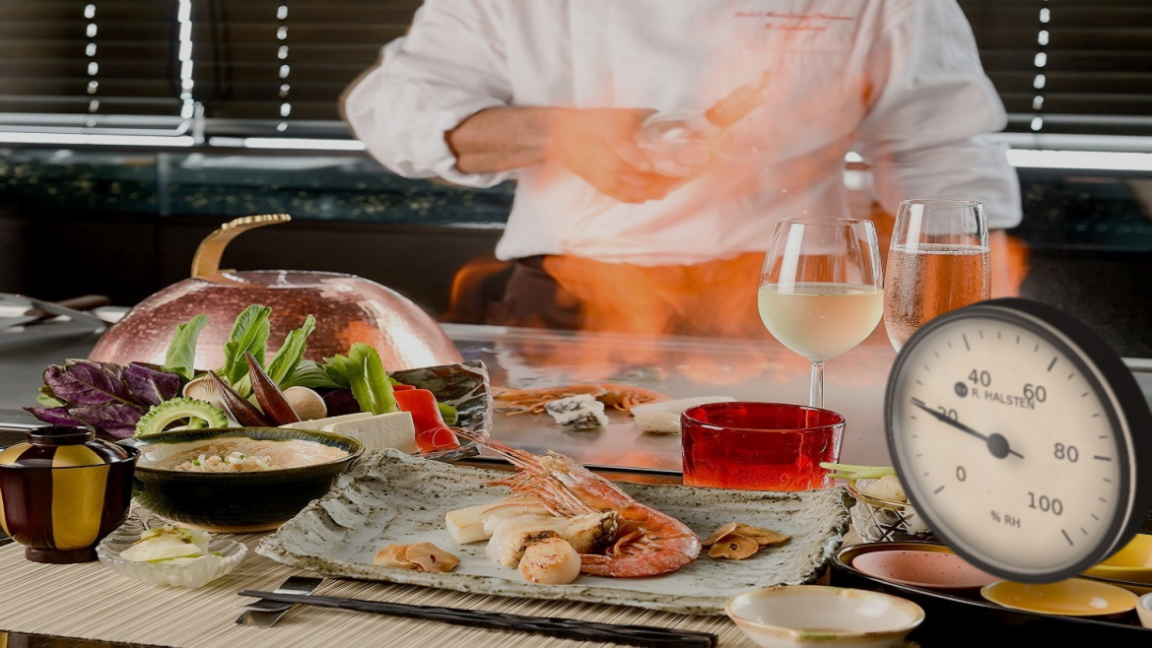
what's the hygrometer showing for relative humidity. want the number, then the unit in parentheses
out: 20 (%)
